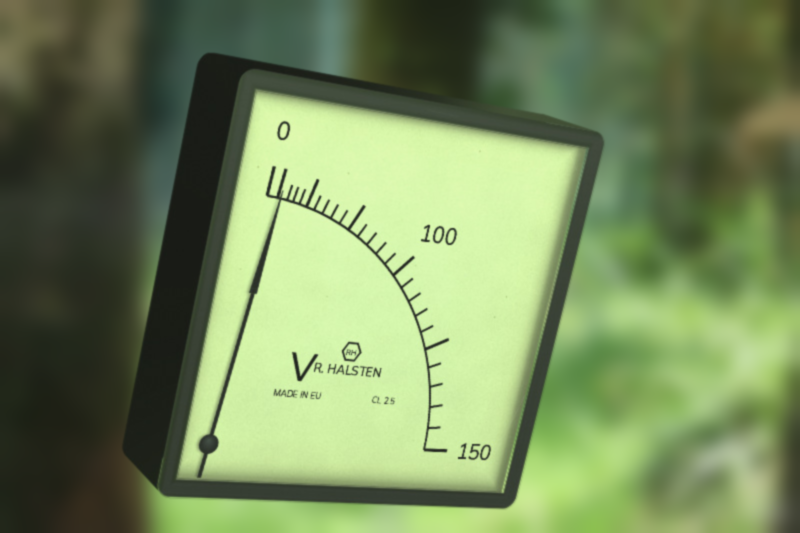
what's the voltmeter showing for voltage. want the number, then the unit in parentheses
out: 25 (V)
